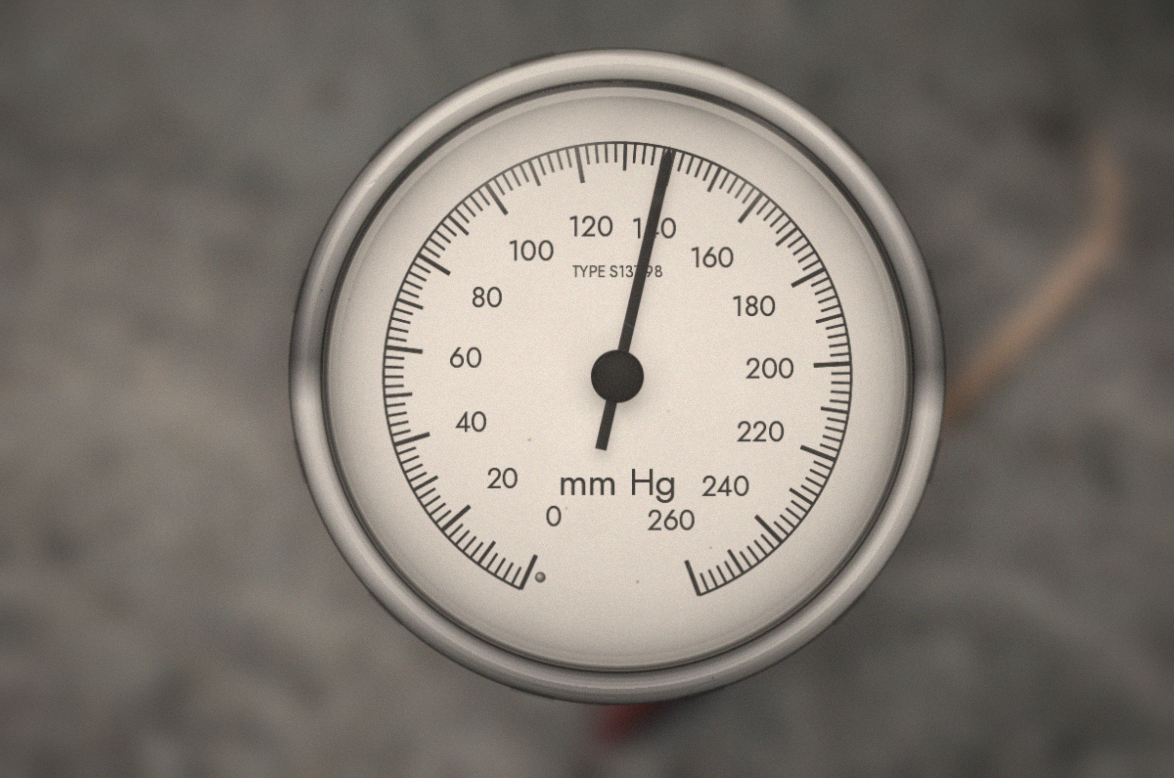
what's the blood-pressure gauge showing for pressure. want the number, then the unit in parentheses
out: 139 (mmHg)
